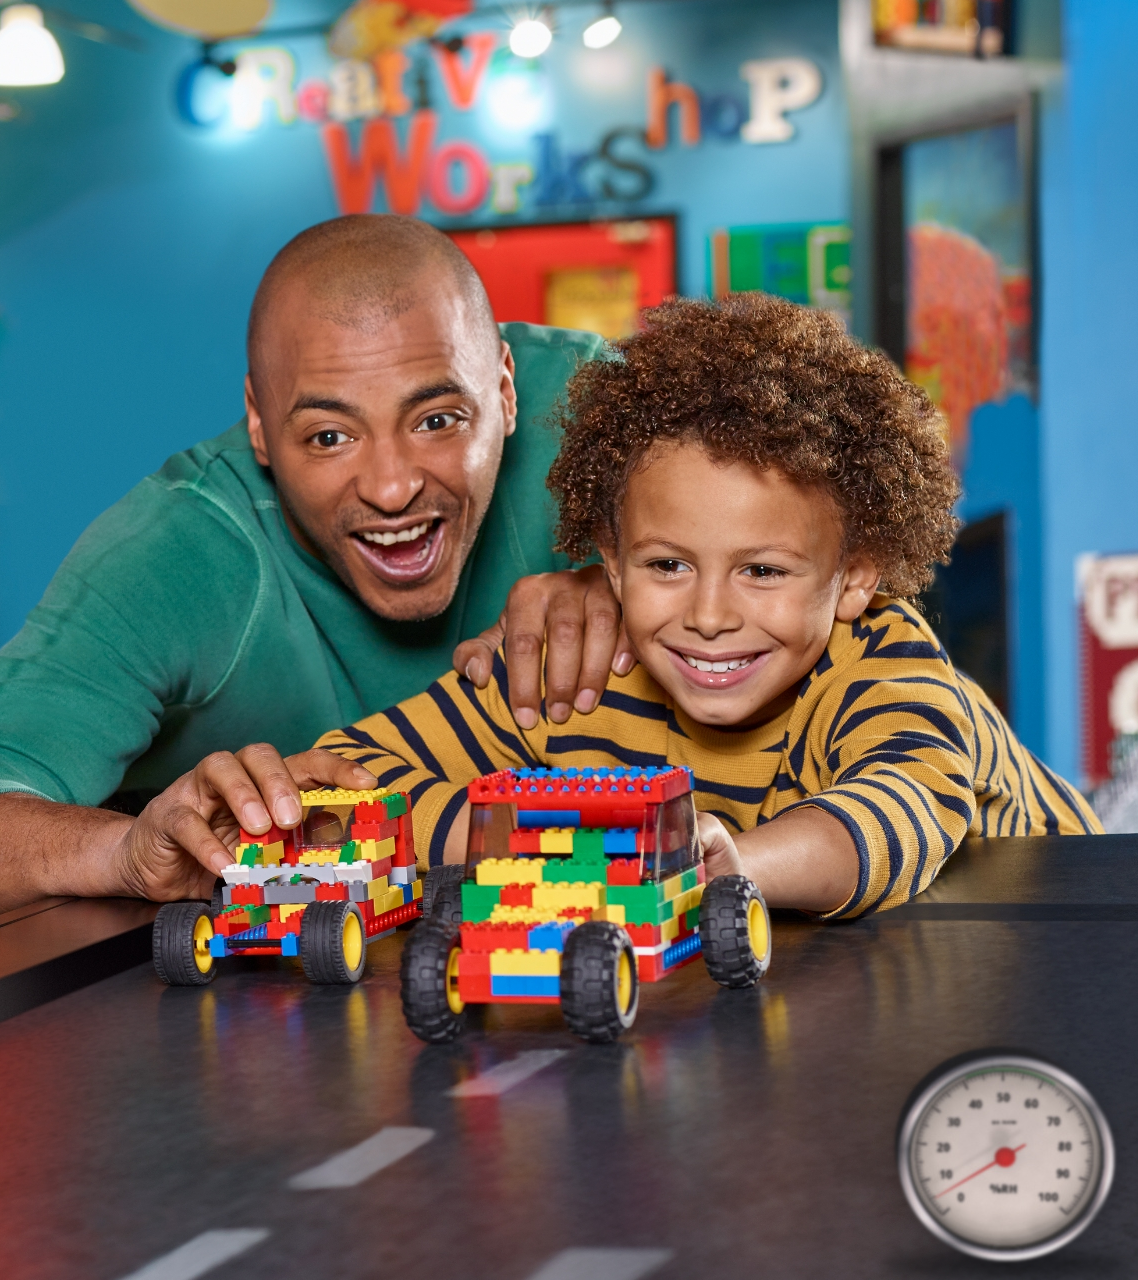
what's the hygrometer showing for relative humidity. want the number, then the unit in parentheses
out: 5 (%)
